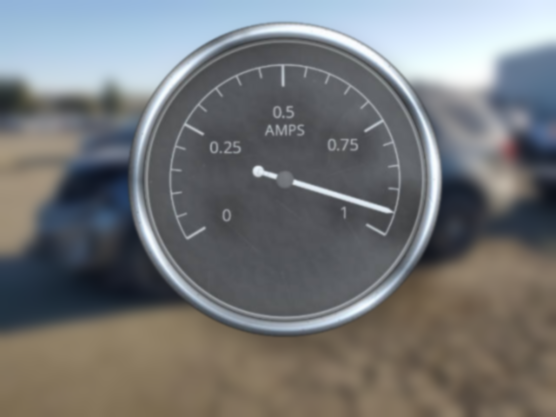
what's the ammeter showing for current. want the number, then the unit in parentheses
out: 0.95 (A)
